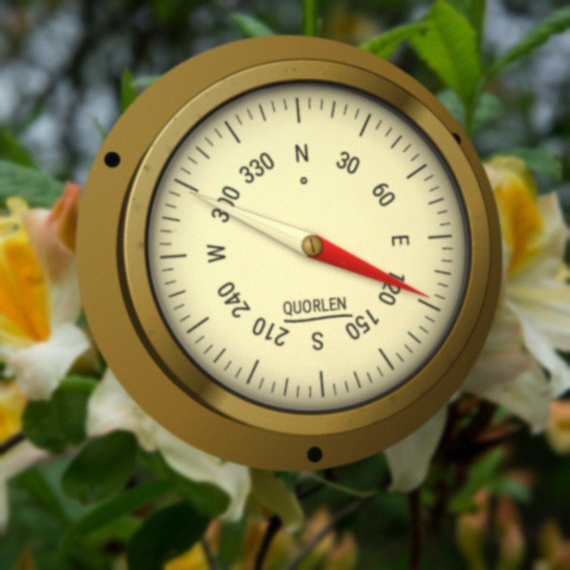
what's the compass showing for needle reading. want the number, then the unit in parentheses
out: 117.5 (°)
